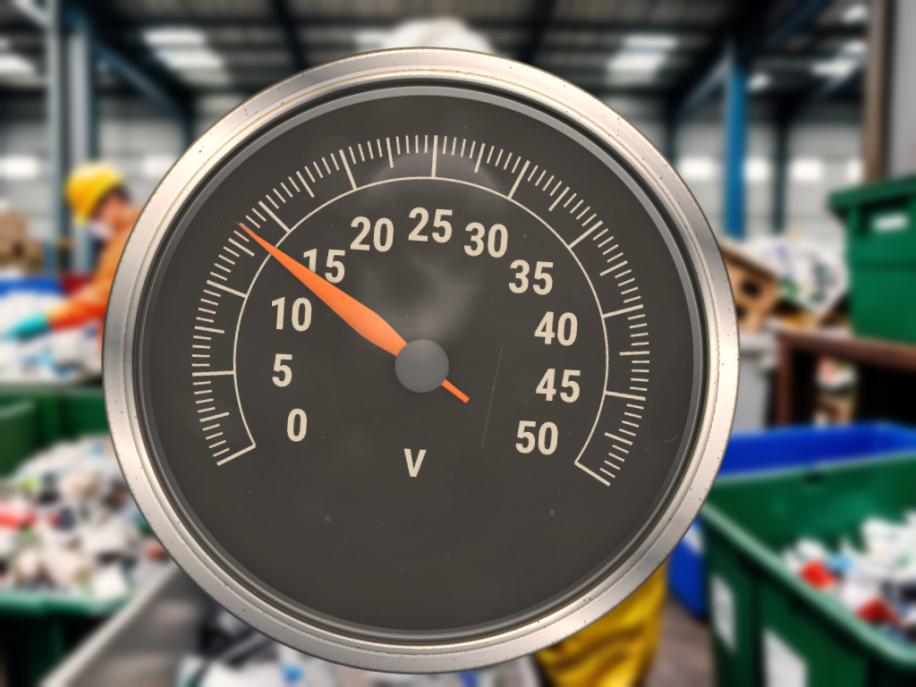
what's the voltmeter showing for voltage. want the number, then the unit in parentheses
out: 13.5 (V)
